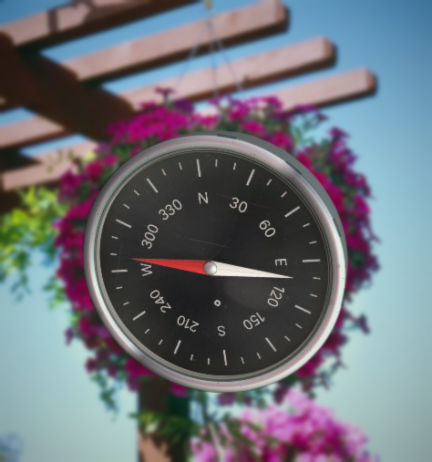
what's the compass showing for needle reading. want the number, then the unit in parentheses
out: 280 (°)
